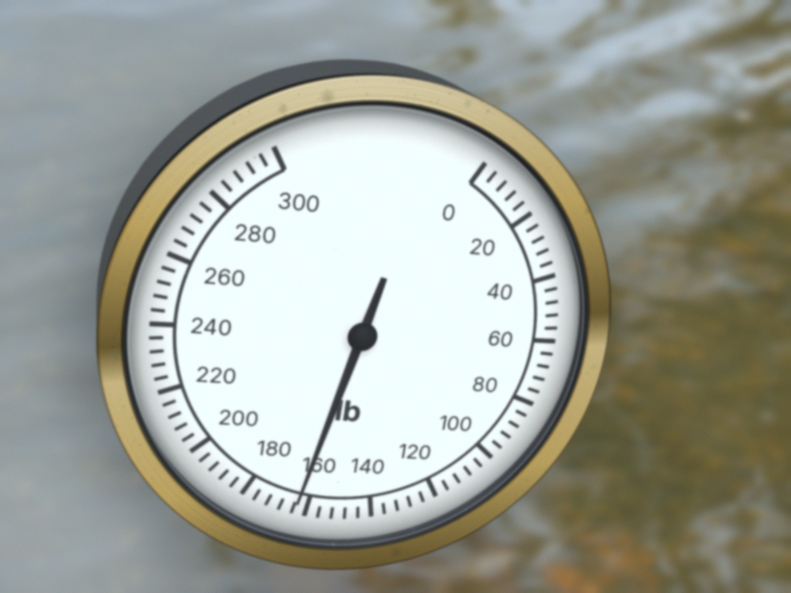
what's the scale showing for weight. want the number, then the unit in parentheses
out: 164 (lb)
